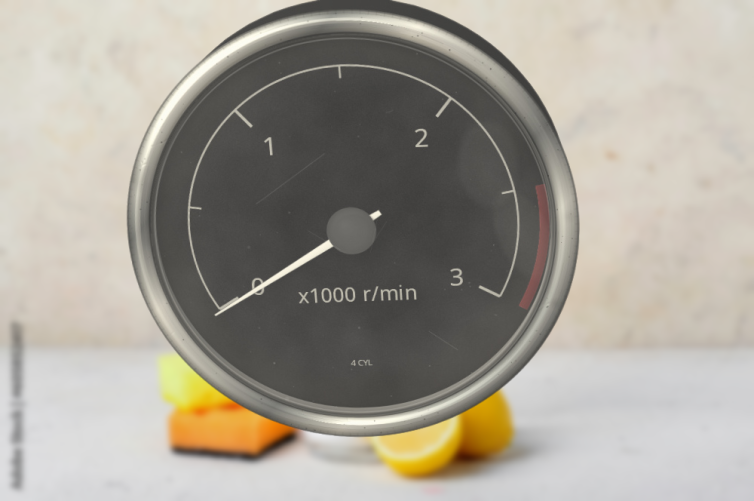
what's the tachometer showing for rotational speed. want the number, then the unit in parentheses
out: 0 (rpm)
